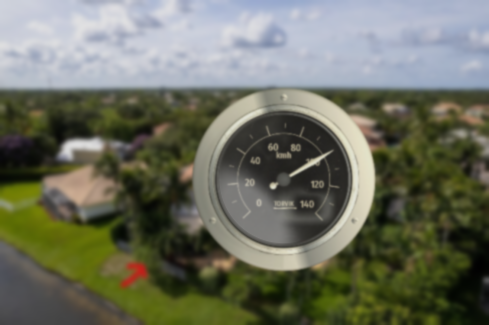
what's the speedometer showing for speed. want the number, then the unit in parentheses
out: 100 (km/h)
